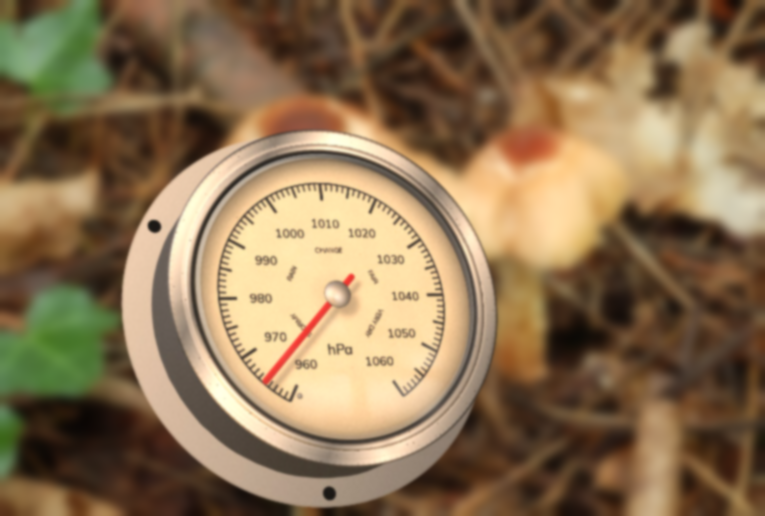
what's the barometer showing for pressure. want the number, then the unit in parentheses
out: 965 (hPa)
